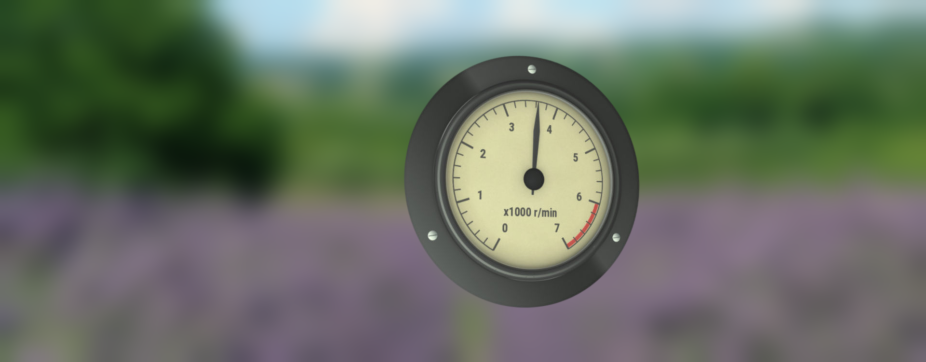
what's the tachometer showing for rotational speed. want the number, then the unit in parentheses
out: 3600 (rpm)
